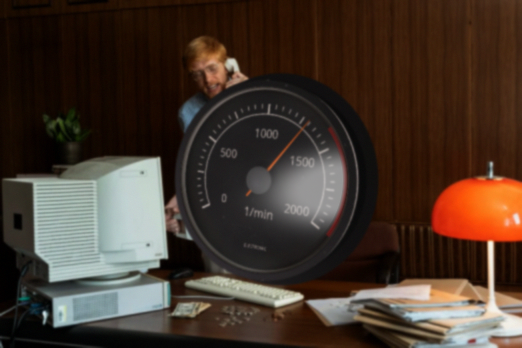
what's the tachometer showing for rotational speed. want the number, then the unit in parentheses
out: 1300 (rpm)
